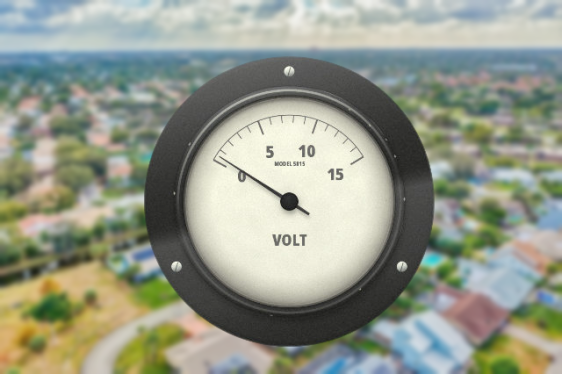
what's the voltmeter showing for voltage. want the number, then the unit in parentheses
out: 0.5 (V)
